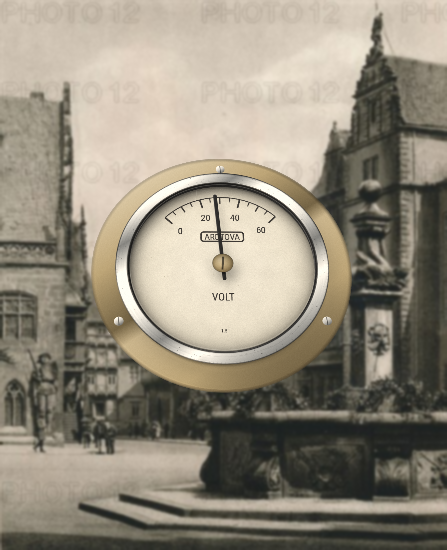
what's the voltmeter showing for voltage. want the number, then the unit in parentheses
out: 27.5 (V)
